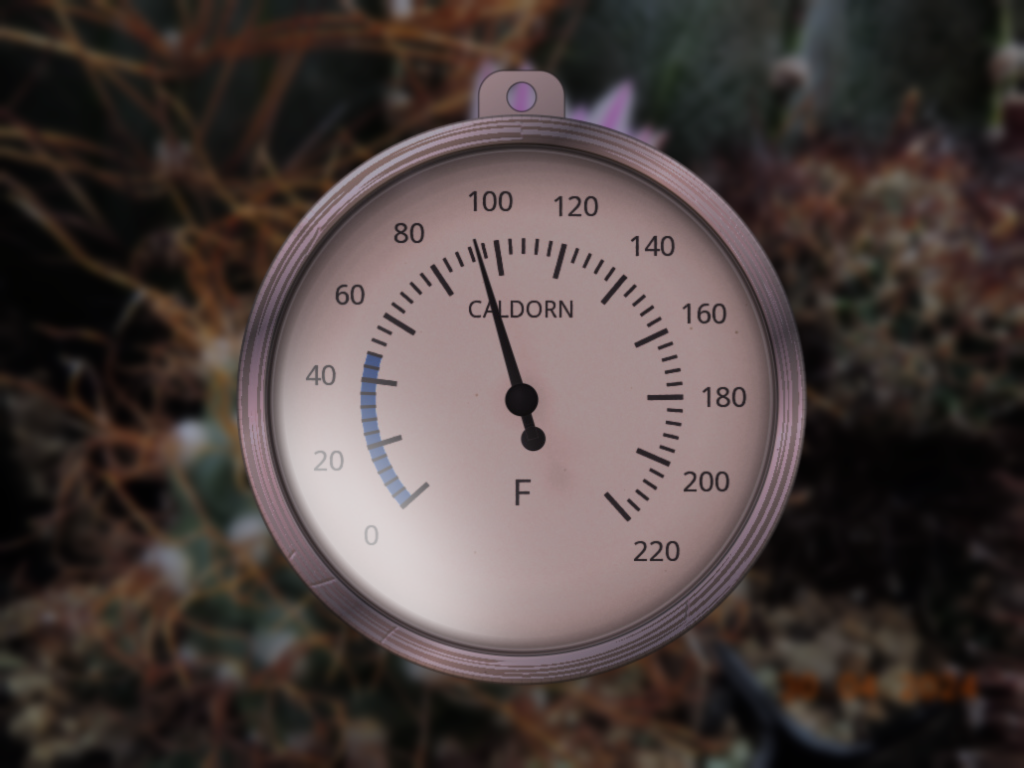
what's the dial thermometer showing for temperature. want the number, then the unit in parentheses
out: 94 (°F)
